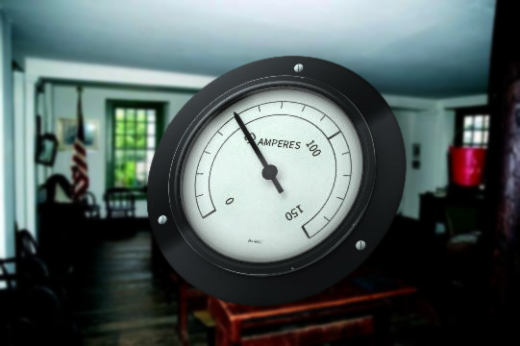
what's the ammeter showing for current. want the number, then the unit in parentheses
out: 50 (A)
